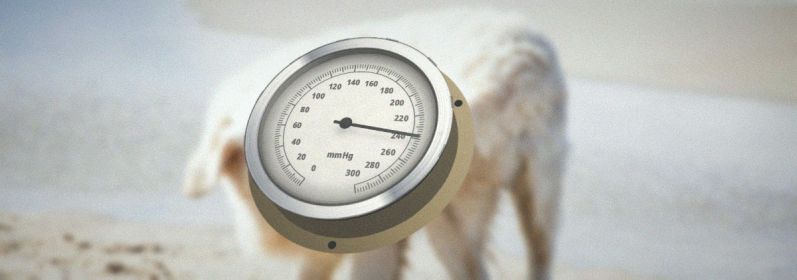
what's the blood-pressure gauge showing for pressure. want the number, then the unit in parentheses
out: 240 (mmHg)
